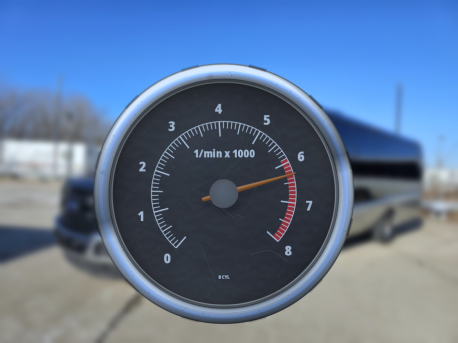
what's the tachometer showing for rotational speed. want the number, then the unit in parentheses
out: 6300 (rpm)
